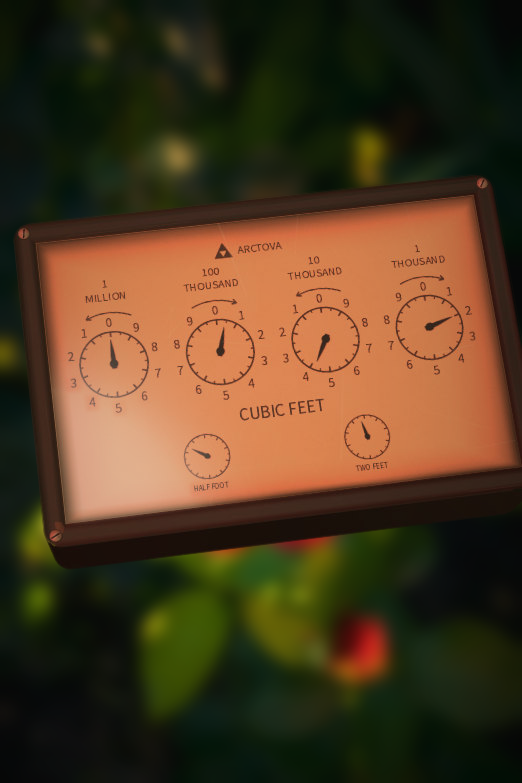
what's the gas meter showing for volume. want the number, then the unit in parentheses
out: 4200 (ft³)
